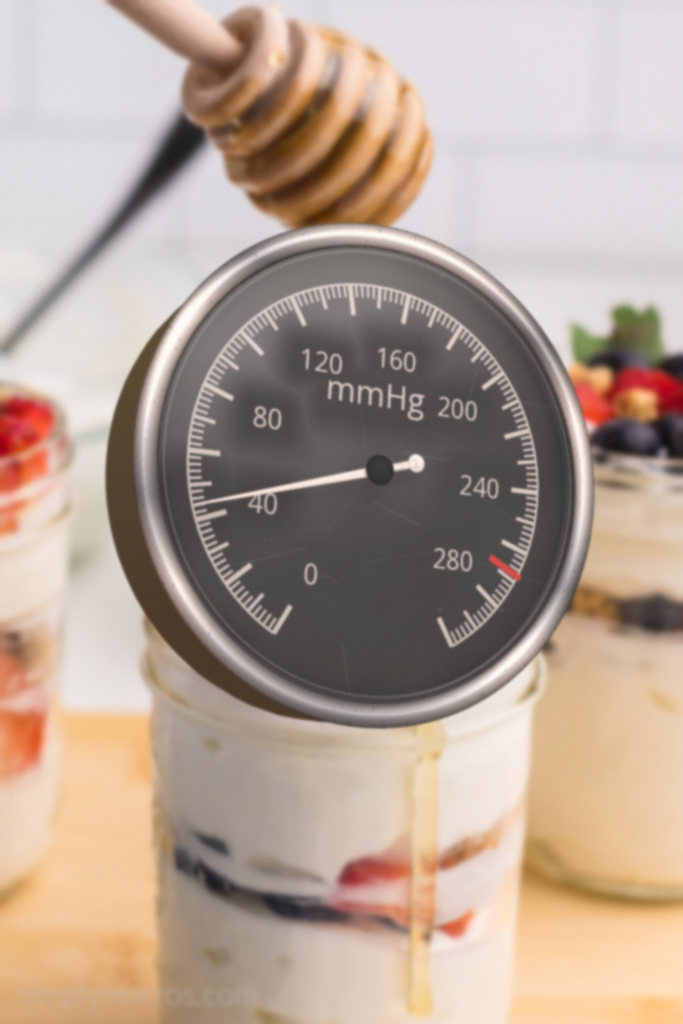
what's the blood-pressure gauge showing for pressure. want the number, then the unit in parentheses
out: 44 (mmHg)
